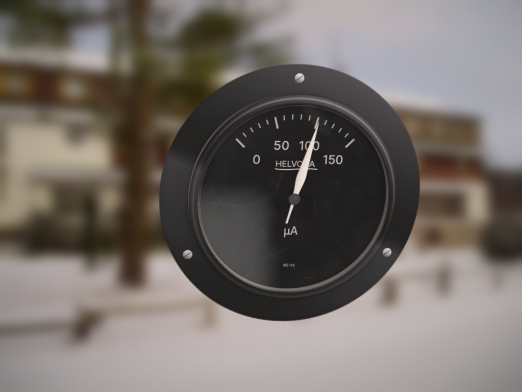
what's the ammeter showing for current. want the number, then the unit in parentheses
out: 100 (µA)
